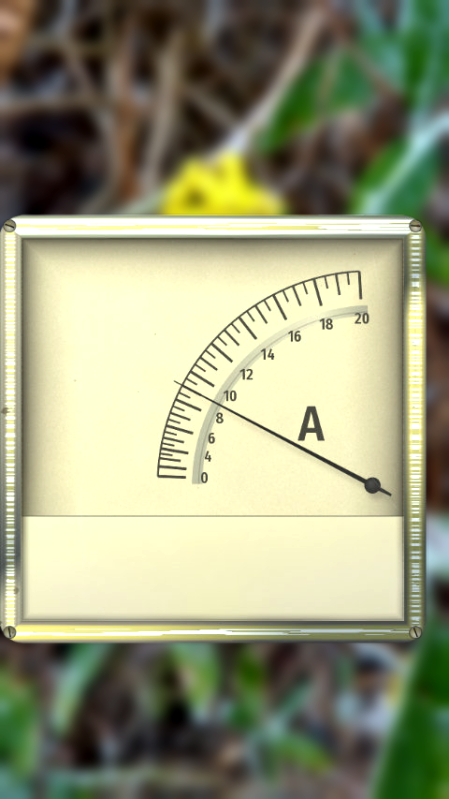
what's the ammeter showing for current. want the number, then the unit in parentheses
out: 9 (A)
